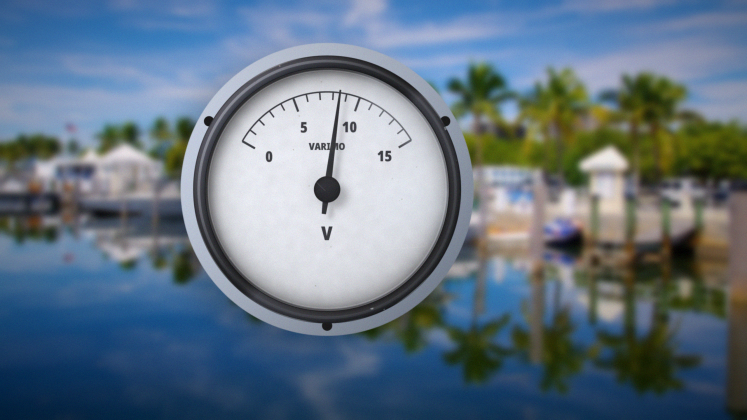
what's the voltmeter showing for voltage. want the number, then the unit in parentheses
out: 8.5 (V)
